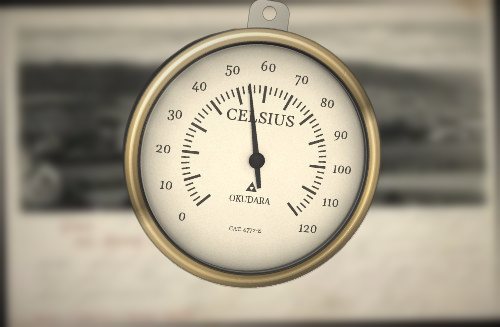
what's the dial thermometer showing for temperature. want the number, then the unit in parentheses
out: 54 (°C)
